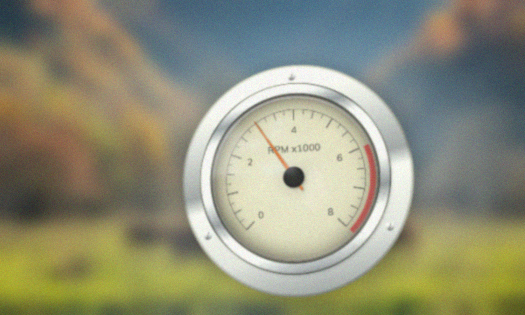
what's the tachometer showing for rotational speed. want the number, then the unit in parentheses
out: 3000 (rpm)
